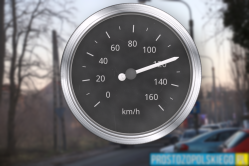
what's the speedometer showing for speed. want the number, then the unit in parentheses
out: 120 (km/h)
